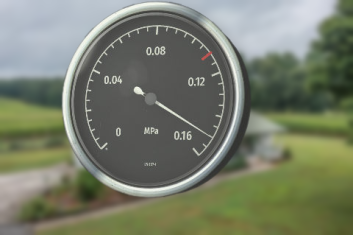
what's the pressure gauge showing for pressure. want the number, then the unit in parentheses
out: 0.15 (MPa)
